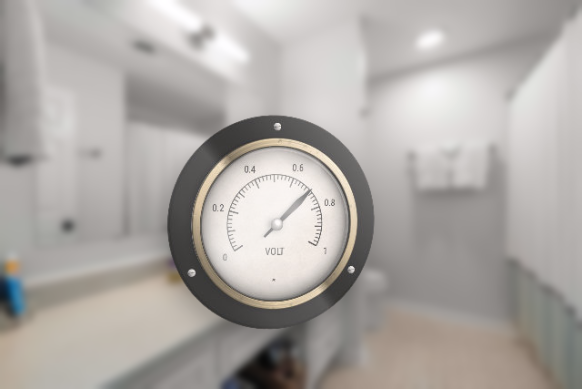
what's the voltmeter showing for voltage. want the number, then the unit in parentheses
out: 0.7 (V)
